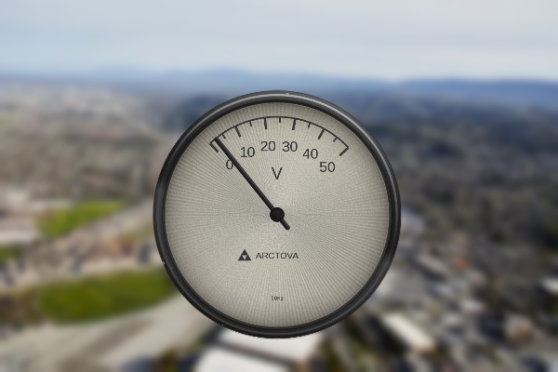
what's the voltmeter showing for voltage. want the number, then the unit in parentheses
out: 2.5 (V)
